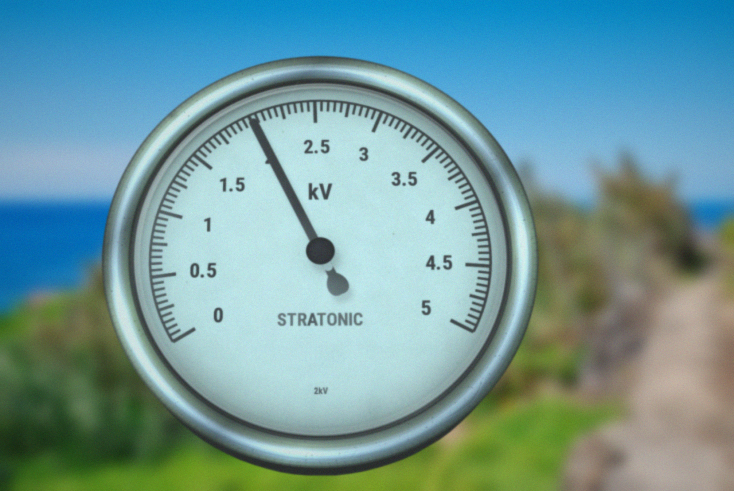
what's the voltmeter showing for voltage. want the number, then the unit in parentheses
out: 2 (kV)
